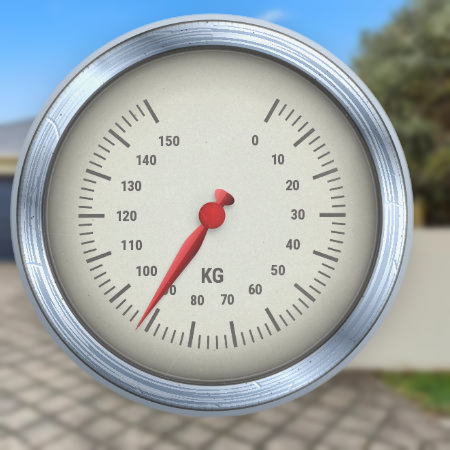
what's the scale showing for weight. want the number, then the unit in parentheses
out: 92 (kg)
